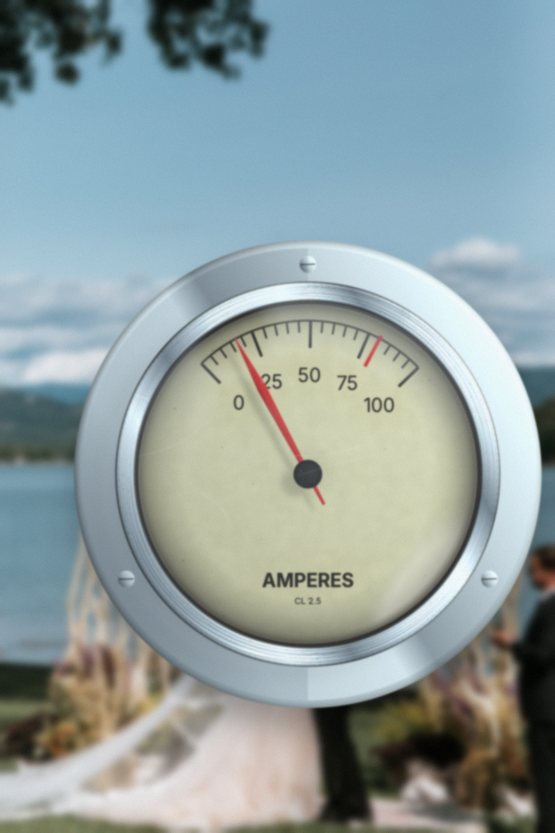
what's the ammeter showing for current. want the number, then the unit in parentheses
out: 17.5 (A)
